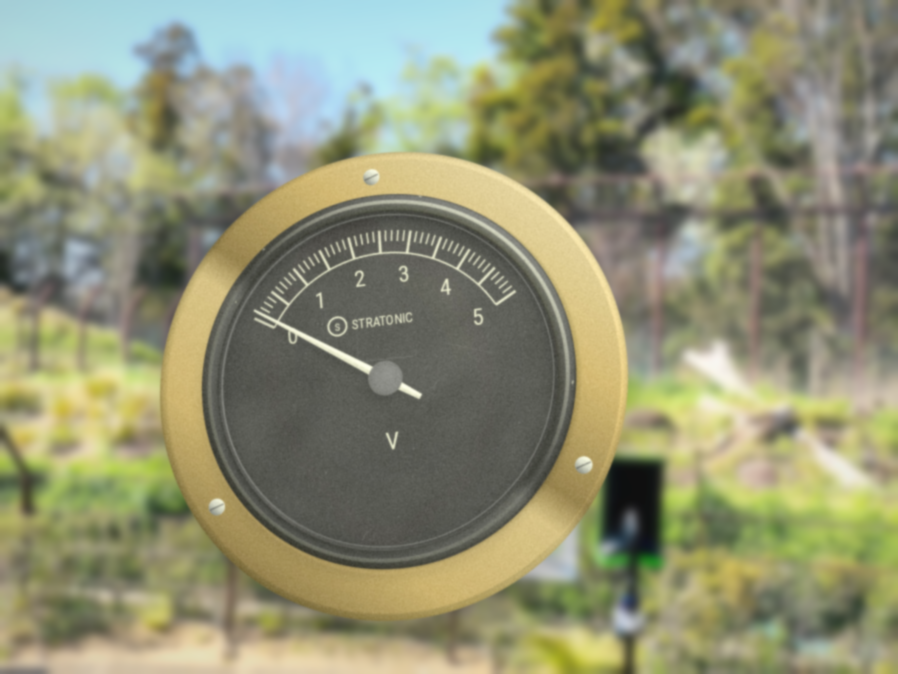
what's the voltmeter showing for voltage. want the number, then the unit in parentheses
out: 0.1 (V)
